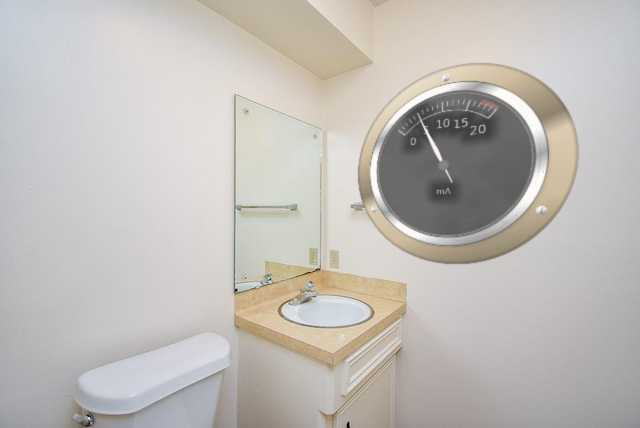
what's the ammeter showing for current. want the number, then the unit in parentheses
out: 5 (mA)
